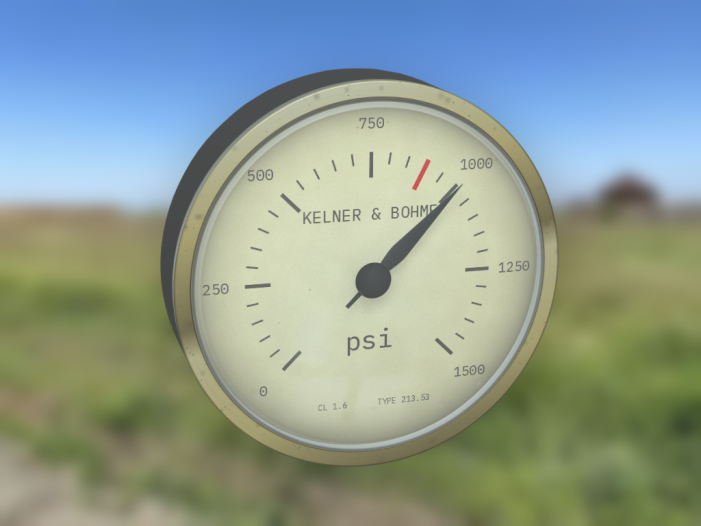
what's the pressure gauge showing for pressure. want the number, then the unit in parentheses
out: 1000 (psi)
